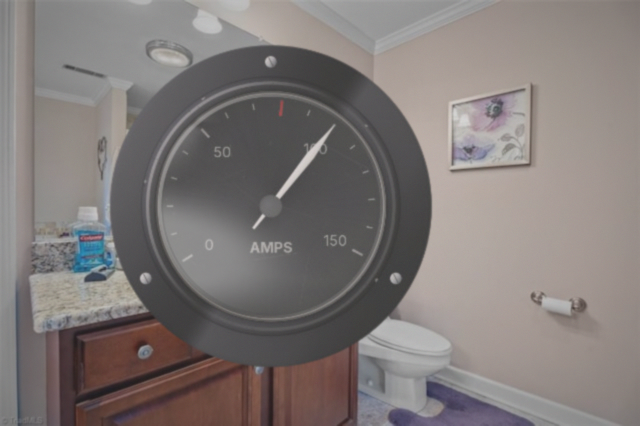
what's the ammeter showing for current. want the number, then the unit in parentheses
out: 100 (A)
